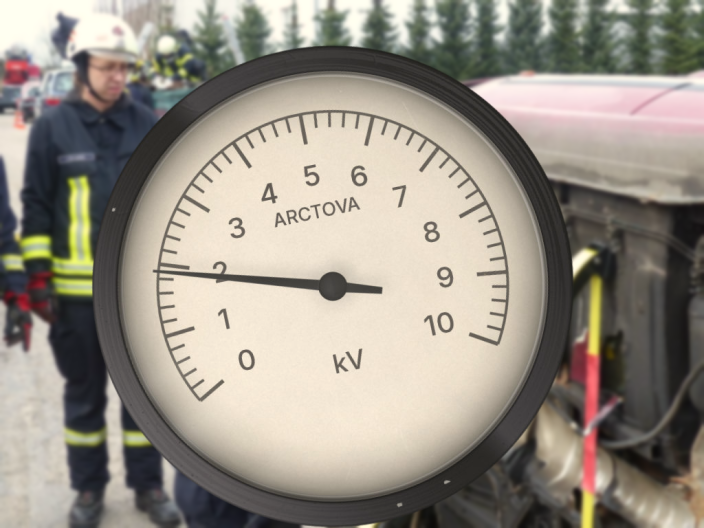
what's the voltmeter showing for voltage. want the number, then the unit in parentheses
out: 1.9 (kV)
